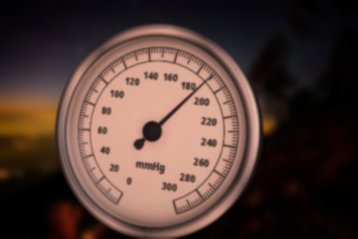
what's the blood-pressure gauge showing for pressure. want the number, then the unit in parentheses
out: 190 (mmHg)
